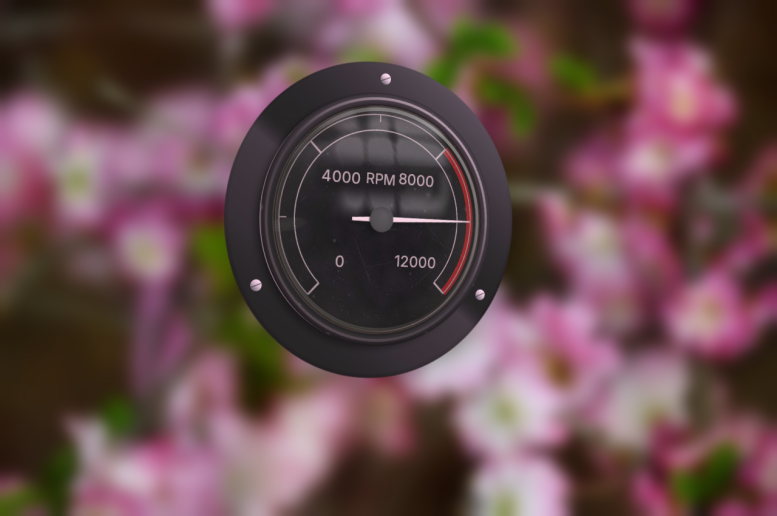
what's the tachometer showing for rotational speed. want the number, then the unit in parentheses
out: 10000 (rpm)
